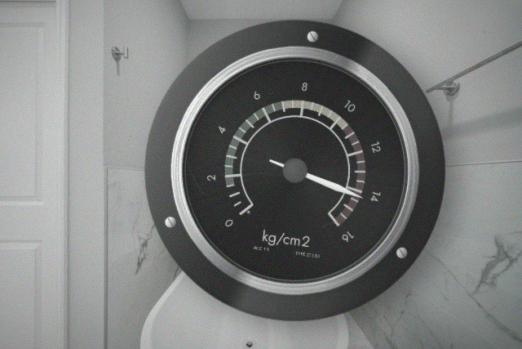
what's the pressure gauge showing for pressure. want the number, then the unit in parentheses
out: 14.25 (kg/cm²)
